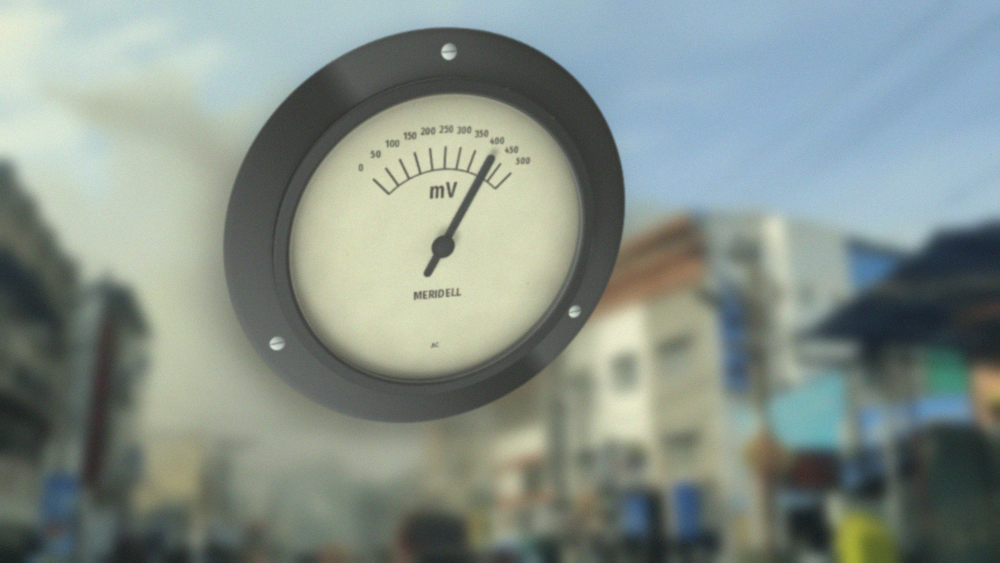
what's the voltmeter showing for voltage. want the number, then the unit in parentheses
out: 400 (mV)
